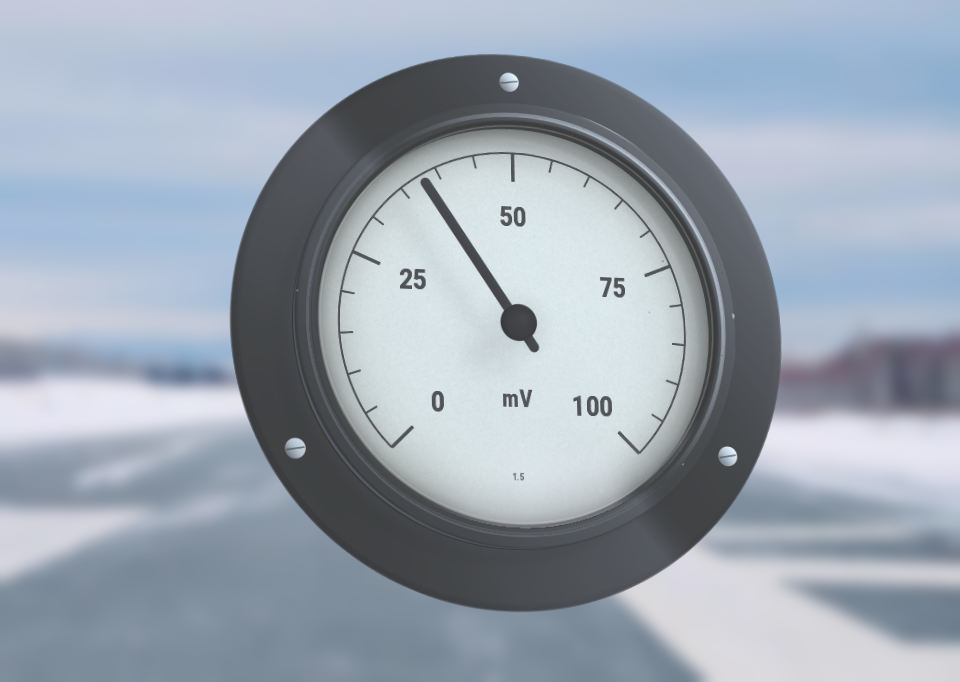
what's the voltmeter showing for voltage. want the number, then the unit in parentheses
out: 37.5 (mV)
